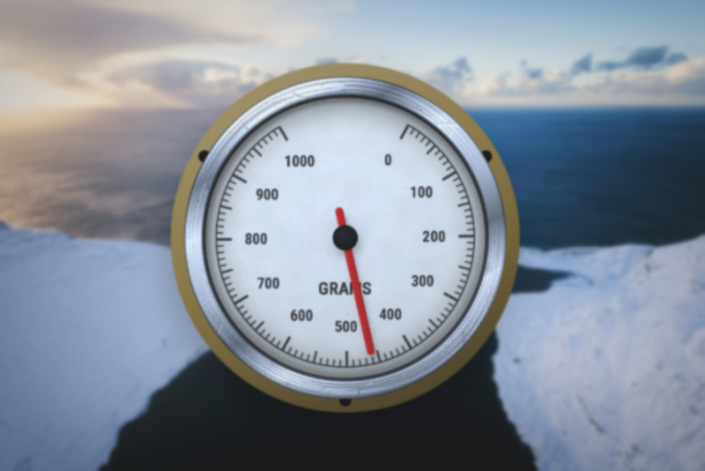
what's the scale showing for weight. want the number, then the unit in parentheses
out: 460 (g)
